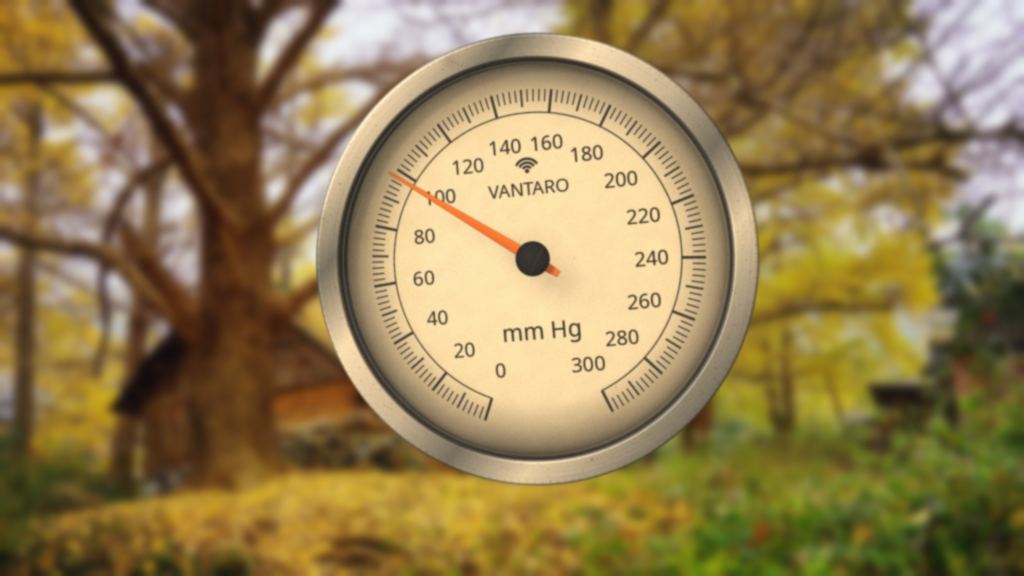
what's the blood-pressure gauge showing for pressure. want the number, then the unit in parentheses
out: 98 (mmHg)
